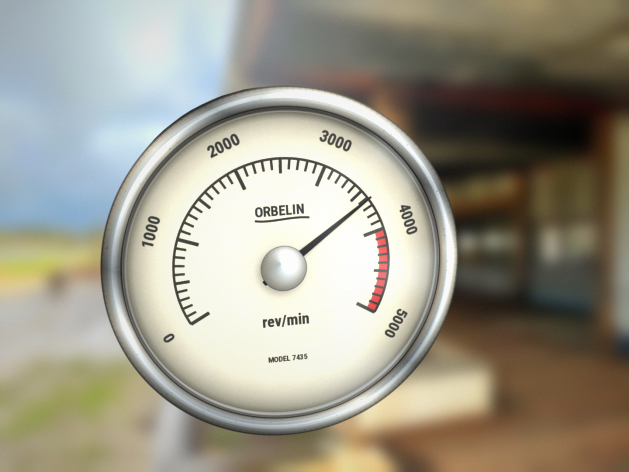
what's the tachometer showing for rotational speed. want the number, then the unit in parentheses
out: 3600 (rpm)
